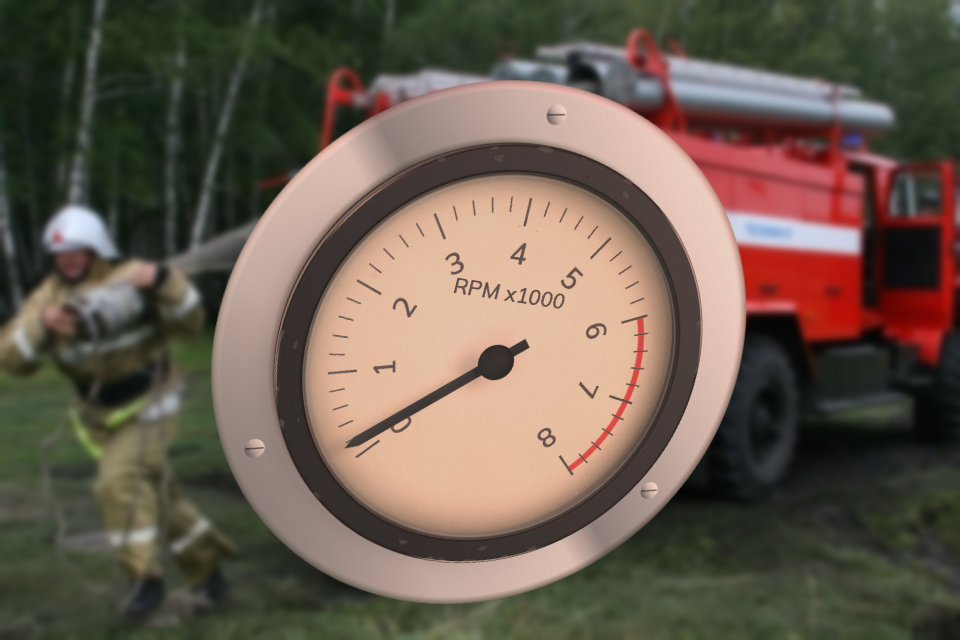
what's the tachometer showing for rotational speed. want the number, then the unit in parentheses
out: 200 (rpm)
